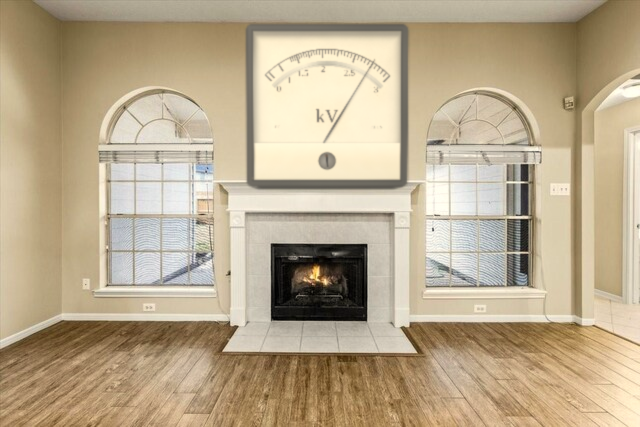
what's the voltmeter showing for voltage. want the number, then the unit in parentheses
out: 2.75 (kV)
